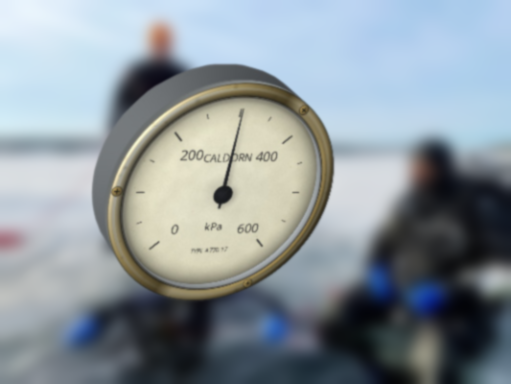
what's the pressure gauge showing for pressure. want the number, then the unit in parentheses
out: 300 (kPa)
